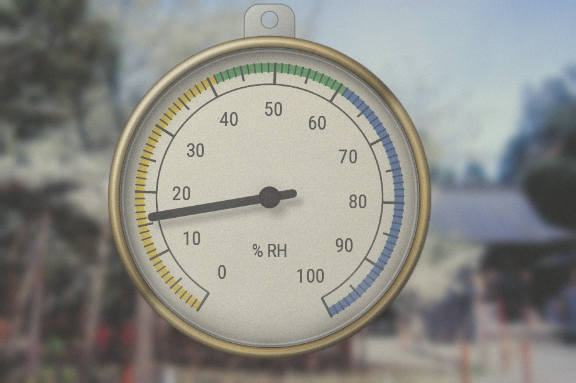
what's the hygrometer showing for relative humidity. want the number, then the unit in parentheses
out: 16 (%)
